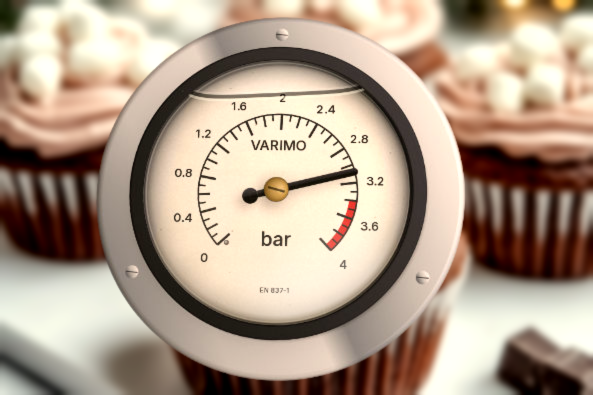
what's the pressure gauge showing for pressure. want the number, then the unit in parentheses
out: 3.1 (bar)
